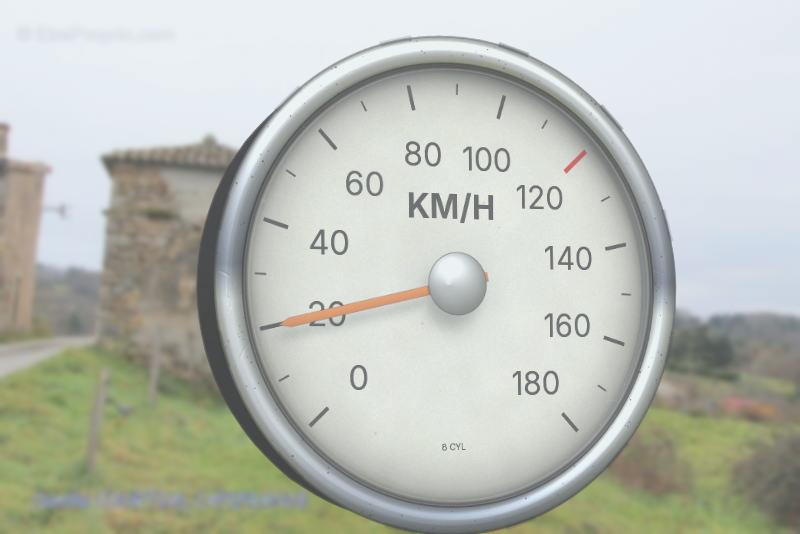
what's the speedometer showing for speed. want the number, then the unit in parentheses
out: 20 (km/h)
